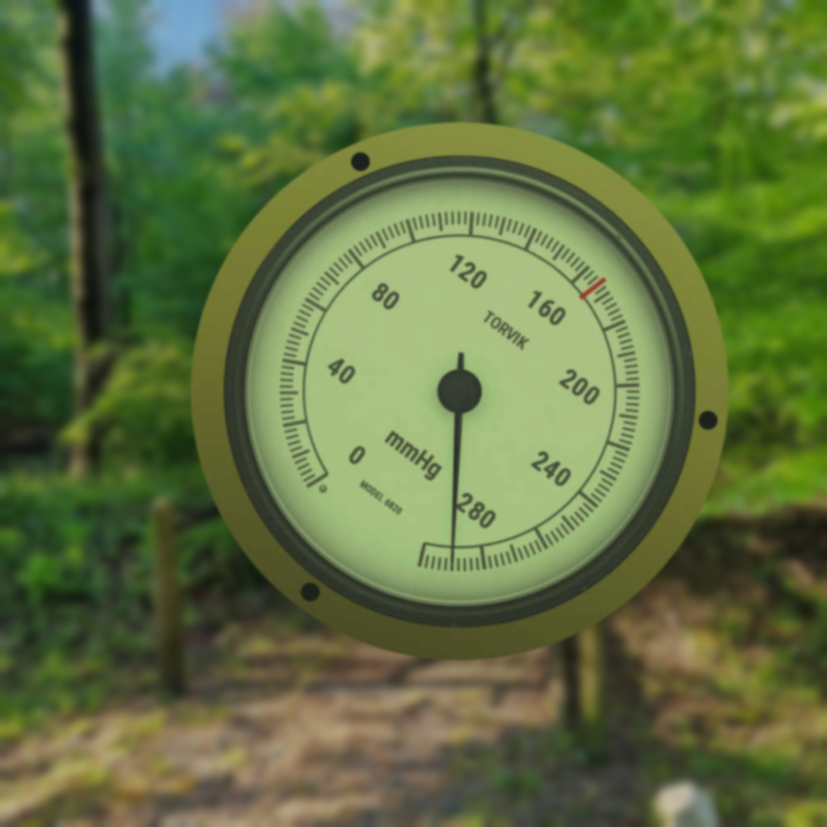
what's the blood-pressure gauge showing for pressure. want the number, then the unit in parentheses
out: 290 (mmHg)
